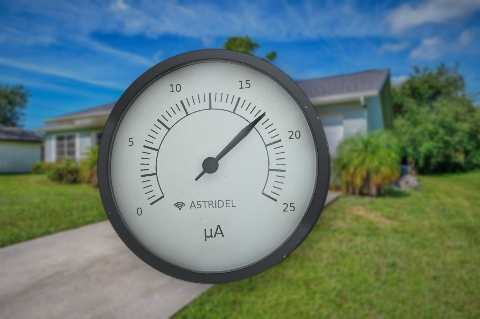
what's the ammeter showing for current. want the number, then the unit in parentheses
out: 17.5 (µA)
